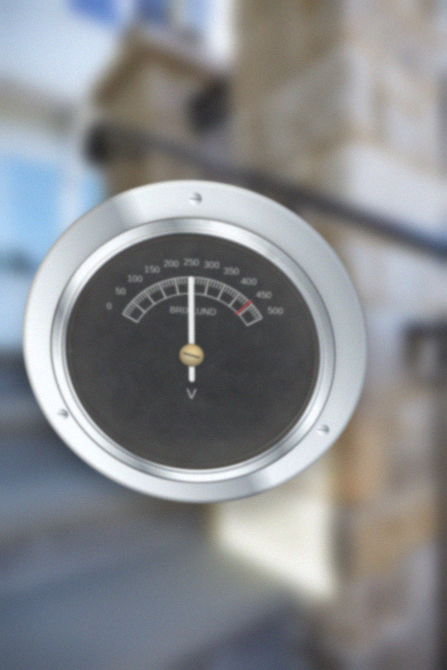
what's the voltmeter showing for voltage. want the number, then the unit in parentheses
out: 250 (V)
